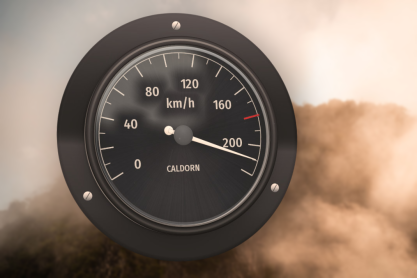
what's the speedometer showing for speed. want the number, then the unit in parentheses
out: 210 (km/h)
